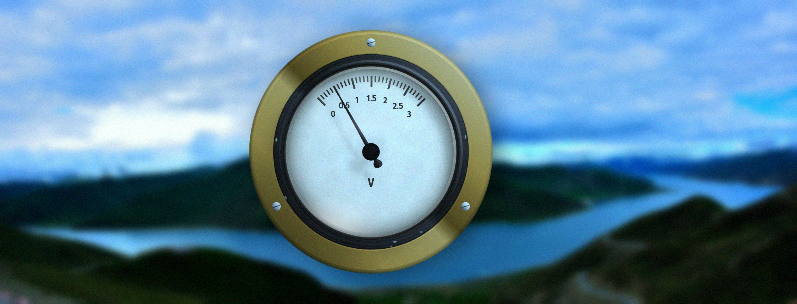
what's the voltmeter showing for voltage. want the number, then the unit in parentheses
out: 0.5 (V)
